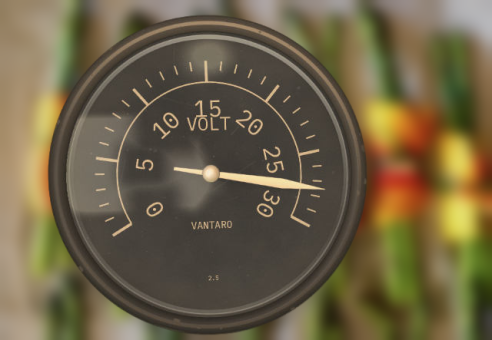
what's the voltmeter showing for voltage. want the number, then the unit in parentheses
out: 27.5 (V)
